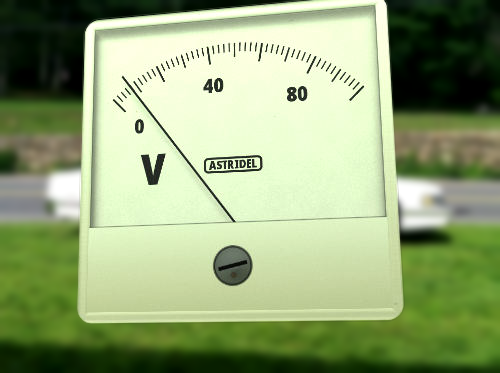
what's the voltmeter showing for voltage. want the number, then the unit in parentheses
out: 8 (V)
